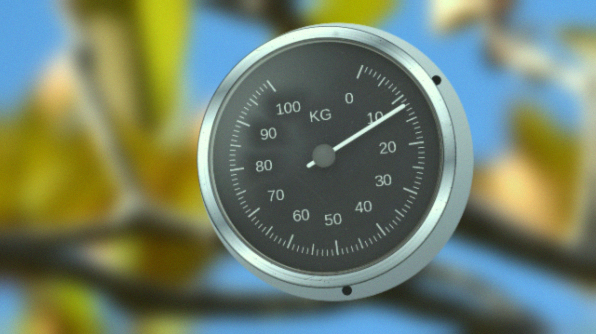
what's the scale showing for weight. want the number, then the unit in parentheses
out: 12 (kg)
